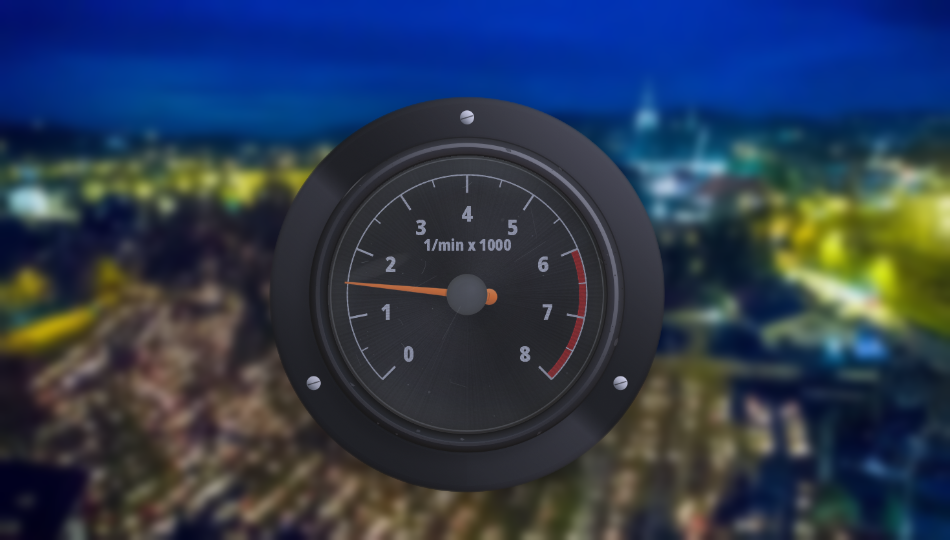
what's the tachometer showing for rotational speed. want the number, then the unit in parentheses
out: 1500 (rpm)
